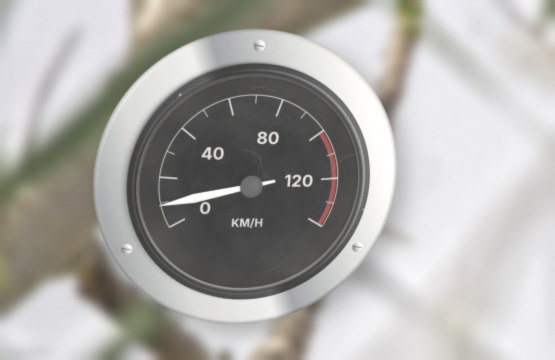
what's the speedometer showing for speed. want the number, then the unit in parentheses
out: 10 (km/h)
